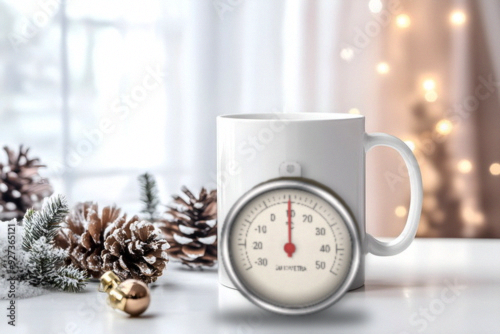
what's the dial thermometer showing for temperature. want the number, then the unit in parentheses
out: 10 (°C)
